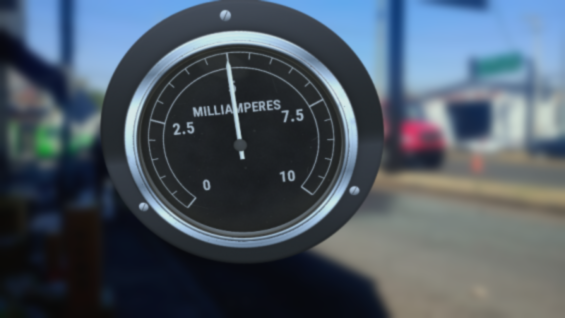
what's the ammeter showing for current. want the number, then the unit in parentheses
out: 5 (mA)
